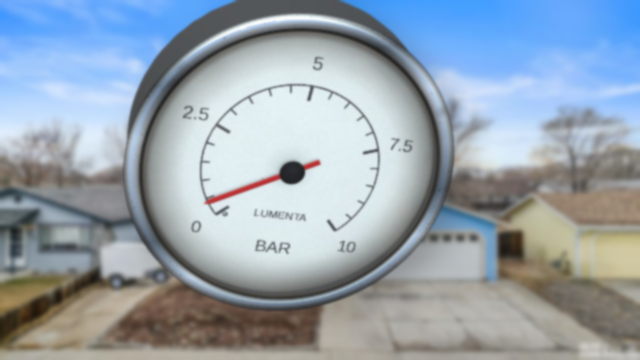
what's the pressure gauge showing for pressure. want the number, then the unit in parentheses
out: 0.5 (bar)
